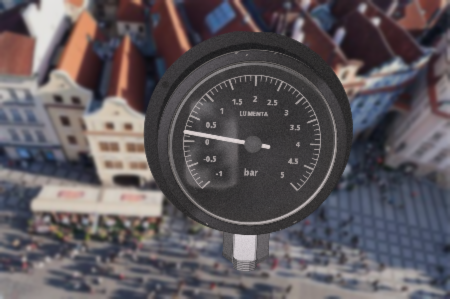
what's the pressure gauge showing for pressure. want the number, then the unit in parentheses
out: 0.2 (bar)
